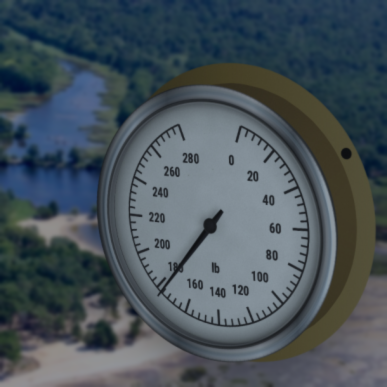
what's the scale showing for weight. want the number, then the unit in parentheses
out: 176 (lb)
